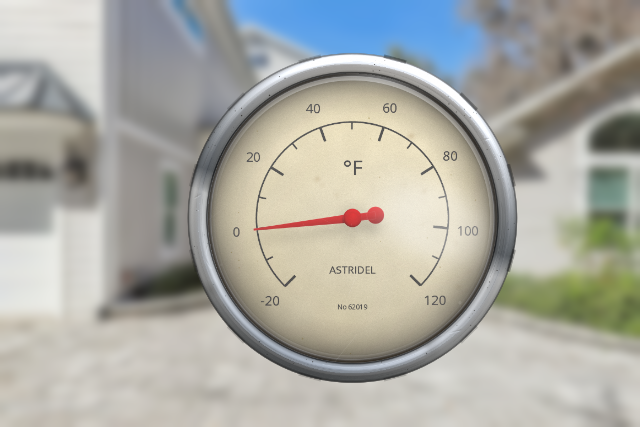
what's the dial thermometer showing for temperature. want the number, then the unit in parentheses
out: 0 (°F)
